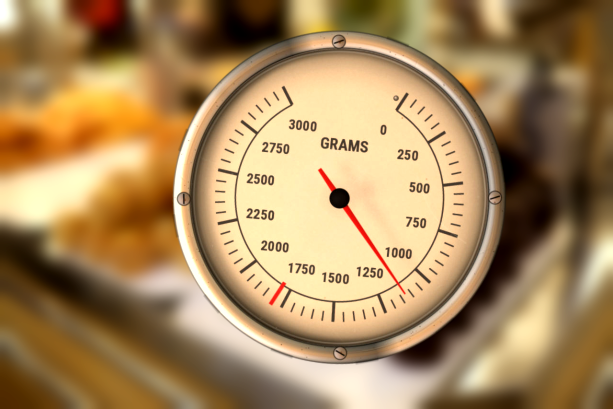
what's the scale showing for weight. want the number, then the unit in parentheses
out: 1125 (g)
